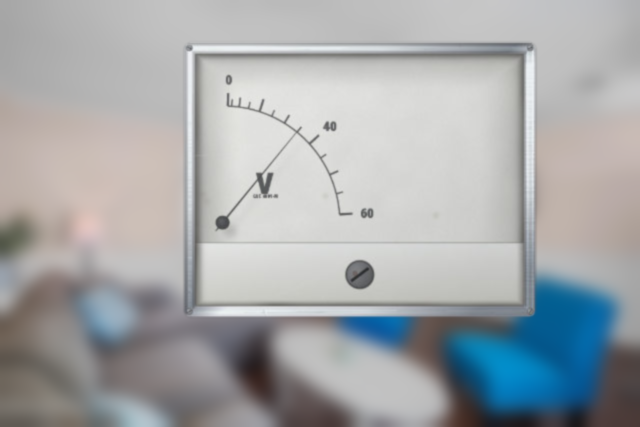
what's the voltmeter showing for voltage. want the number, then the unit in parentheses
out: 35 (V)
